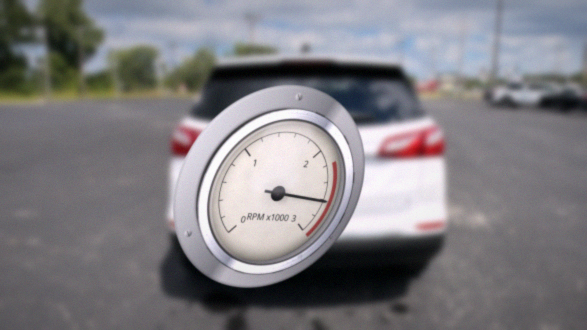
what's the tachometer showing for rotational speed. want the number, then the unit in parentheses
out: 2600 (rpm)
